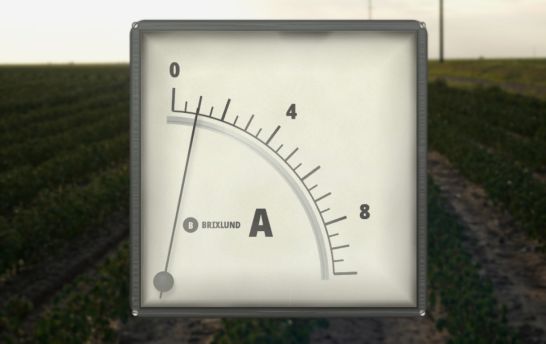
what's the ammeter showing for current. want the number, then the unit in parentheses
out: 1 (A)
